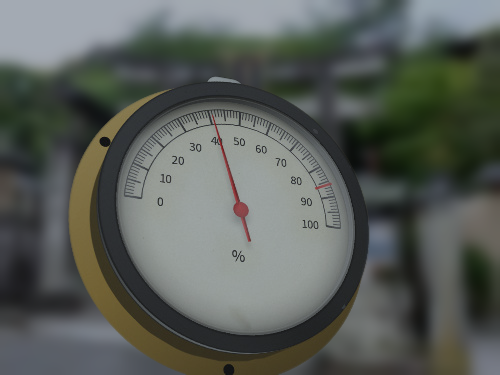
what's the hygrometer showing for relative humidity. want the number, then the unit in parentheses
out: 40 (%)
